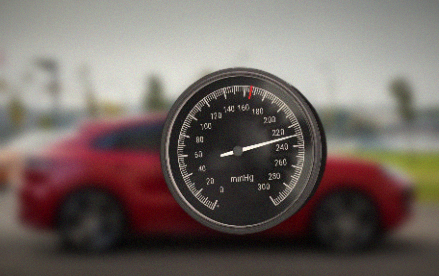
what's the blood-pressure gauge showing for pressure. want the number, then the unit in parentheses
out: 230 (mmHg)
